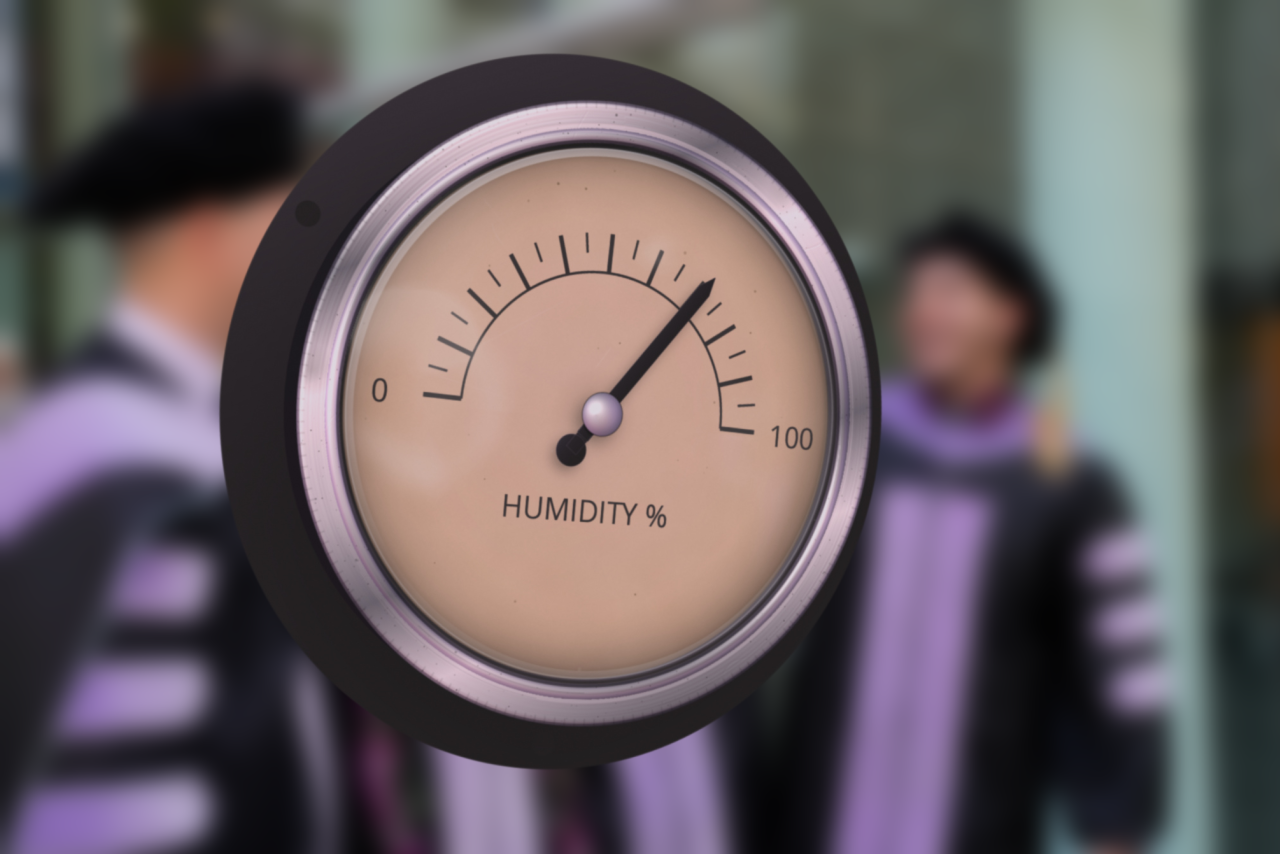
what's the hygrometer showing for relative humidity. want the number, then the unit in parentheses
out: 70 (%)
